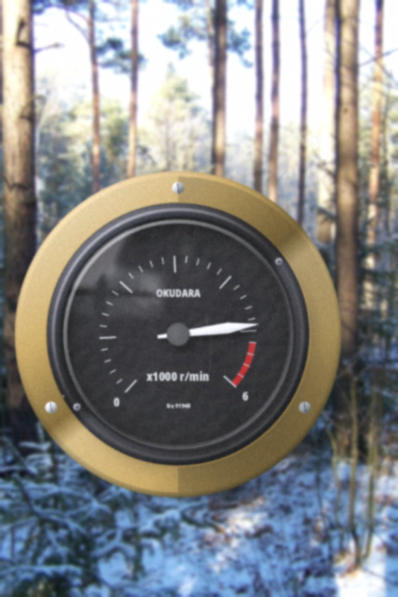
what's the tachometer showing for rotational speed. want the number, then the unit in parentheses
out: 4900 (rpm)
